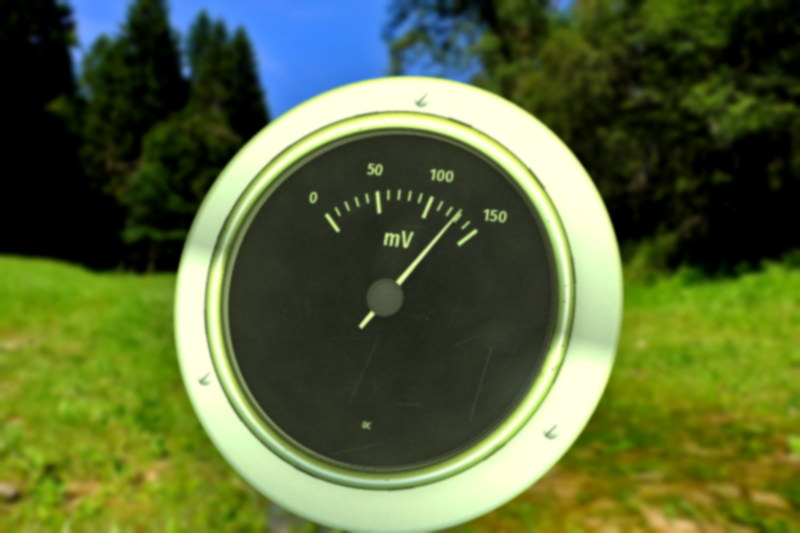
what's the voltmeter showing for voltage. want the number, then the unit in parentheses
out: 130 (mV)
